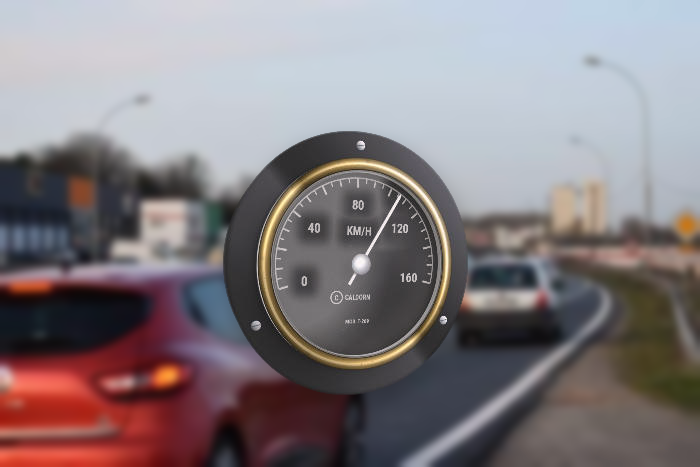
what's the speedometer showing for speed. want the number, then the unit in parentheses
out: 105 (km/h)
